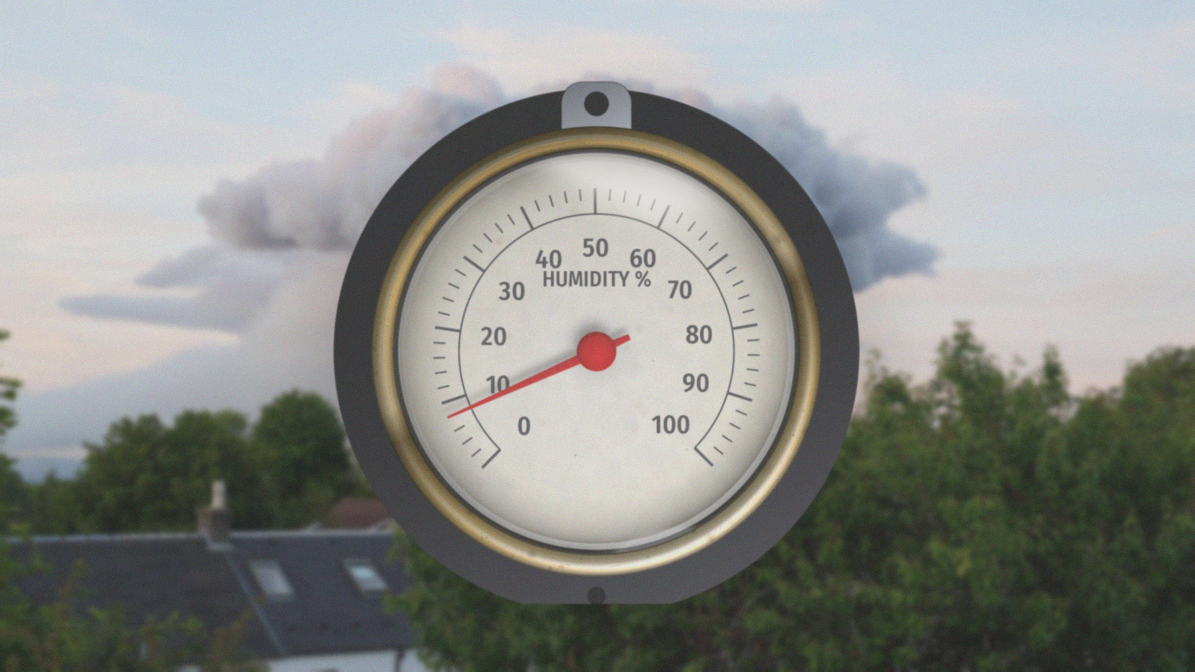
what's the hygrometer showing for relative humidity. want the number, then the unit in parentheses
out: 8 (%)
